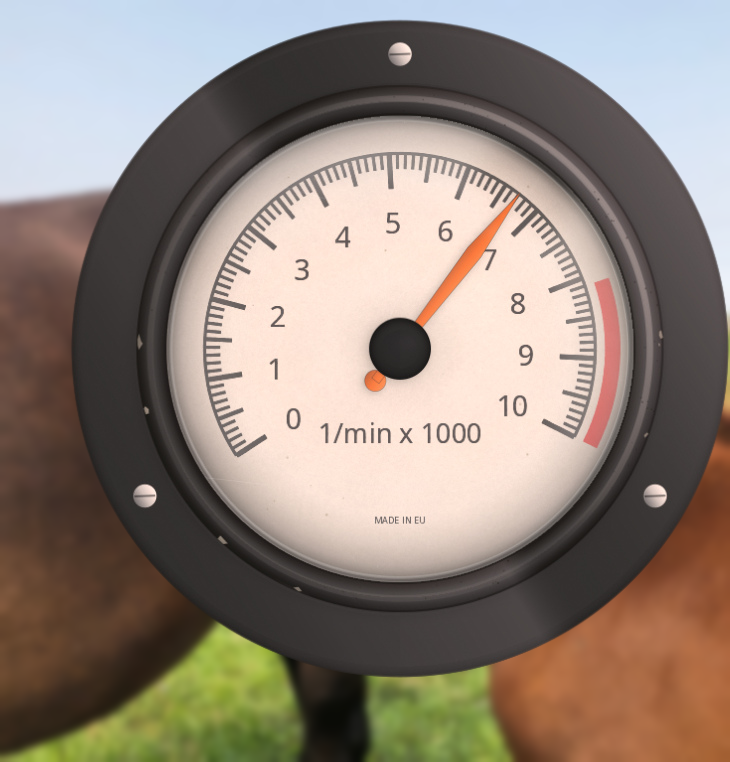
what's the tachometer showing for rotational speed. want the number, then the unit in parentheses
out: 6700 (rpm)
